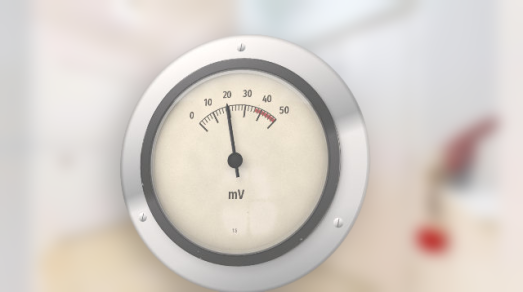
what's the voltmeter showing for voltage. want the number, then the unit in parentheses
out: 20 (mV)
